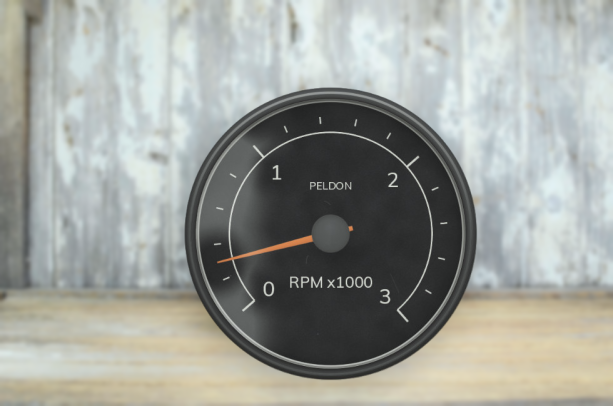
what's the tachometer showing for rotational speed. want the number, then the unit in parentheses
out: 300 (rpm)
